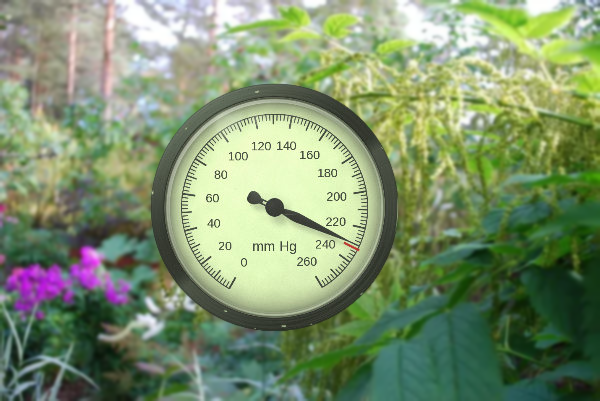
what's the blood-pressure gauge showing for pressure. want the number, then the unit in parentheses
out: 230 (mmHg)
